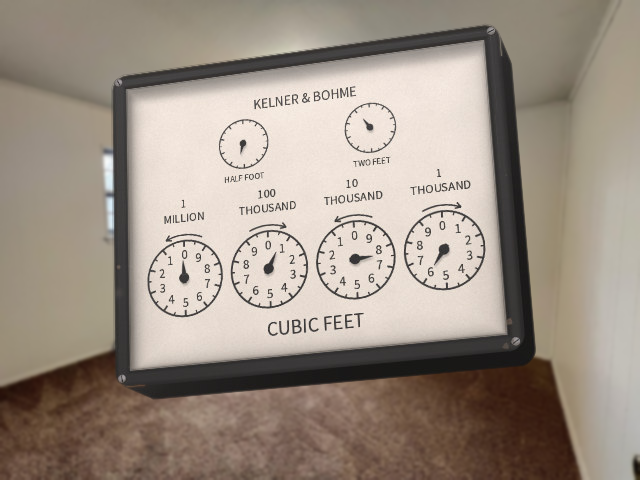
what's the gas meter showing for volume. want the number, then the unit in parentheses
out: 7600 (ft³)
